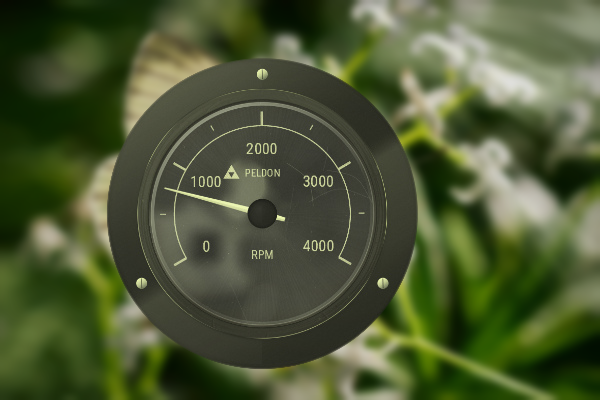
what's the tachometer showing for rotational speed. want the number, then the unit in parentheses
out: 750 (rpm)
